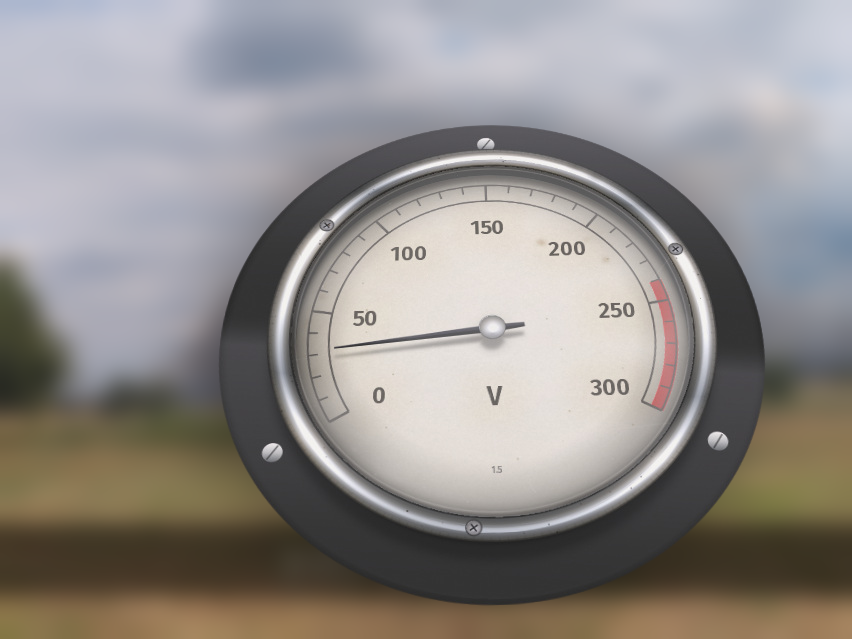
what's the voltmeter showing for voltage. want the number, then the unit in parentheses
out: 30 (V)
